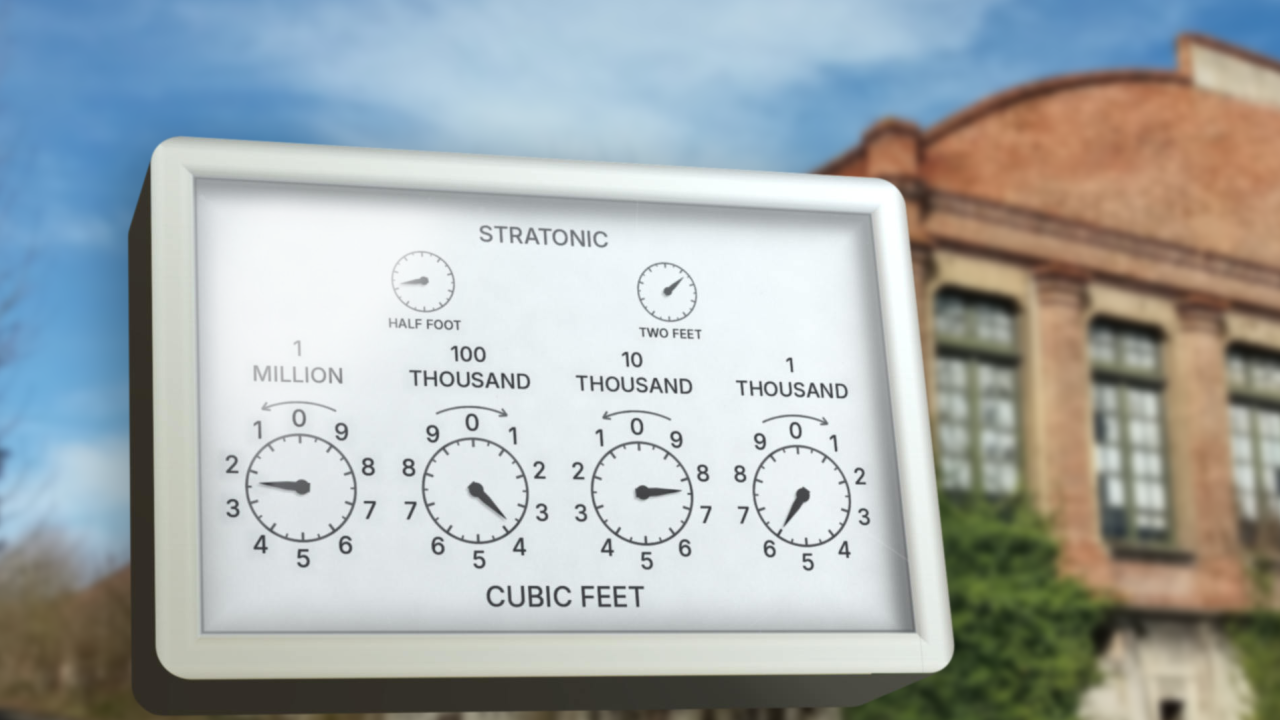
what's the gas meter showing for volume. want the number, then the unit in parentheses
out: 237600 (ft³)
